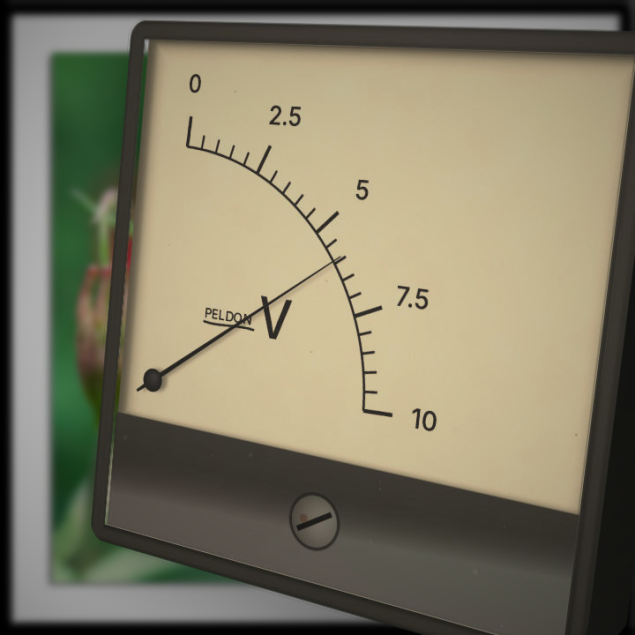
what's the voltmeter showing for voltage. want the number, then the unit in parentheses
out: 6 (V)
